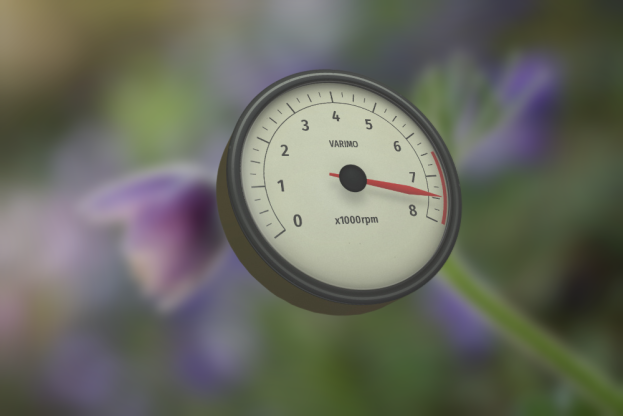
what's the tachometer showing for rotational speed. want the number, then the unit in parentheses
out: 7500 (rpm)
